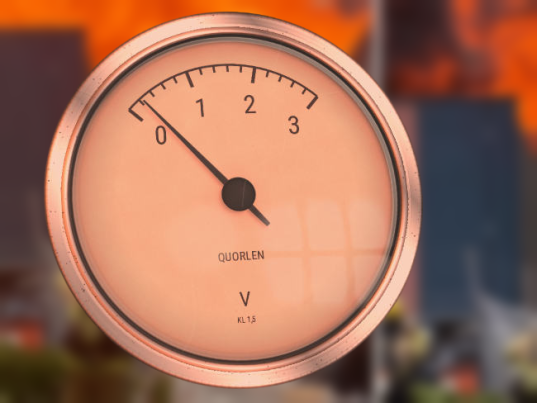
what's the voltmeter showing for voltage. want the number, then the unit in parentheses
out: 0.2 (V)
